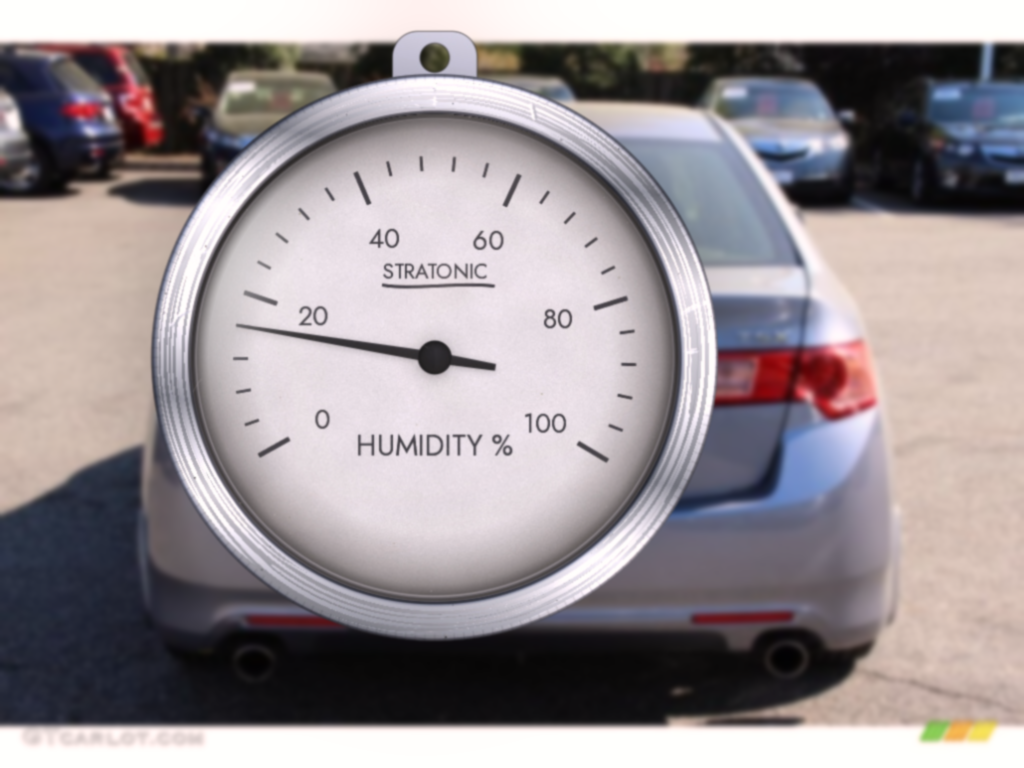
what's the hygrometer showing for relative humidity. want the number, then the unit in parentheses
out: 16 (%)
